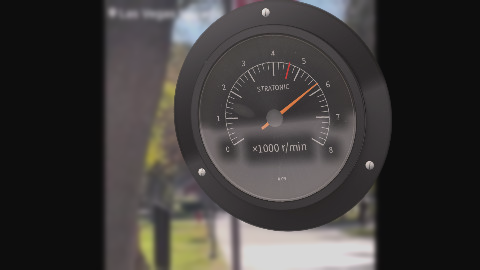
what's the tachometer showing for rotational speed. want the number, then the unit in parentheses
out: 5800 (rpm)
